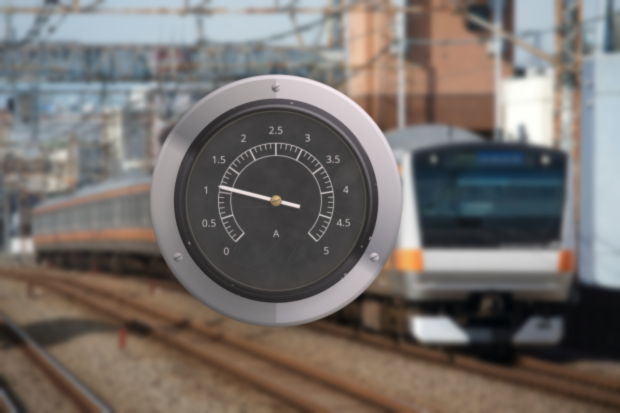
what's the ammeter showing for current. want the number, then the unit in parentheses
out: 1.1 (A)
